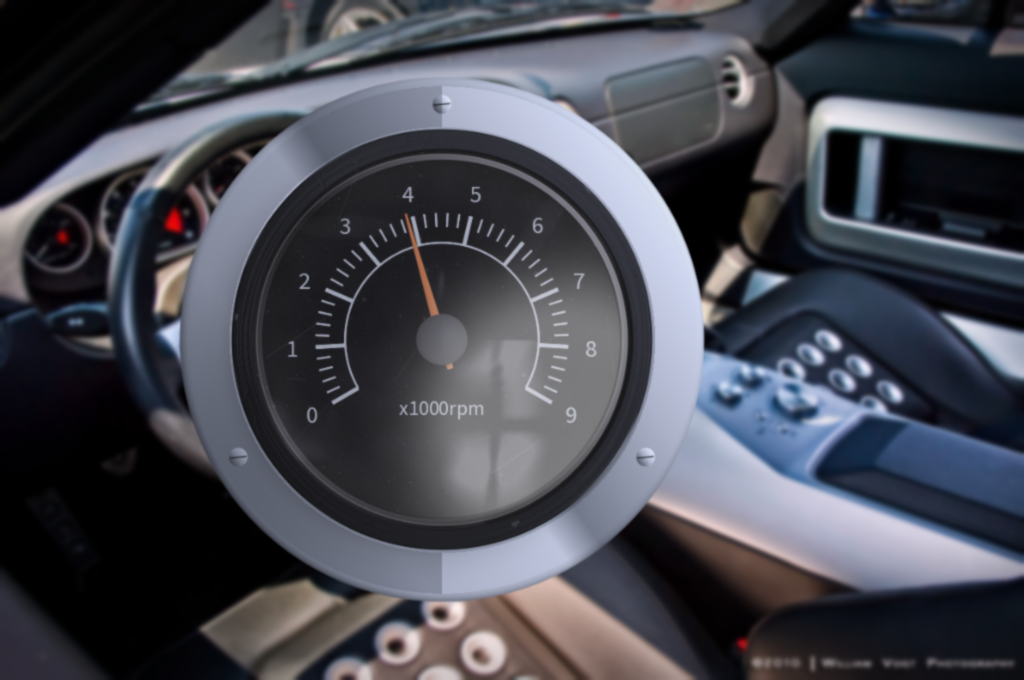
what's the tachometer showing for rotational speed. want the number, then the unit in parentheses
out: 3900 (rpm)
